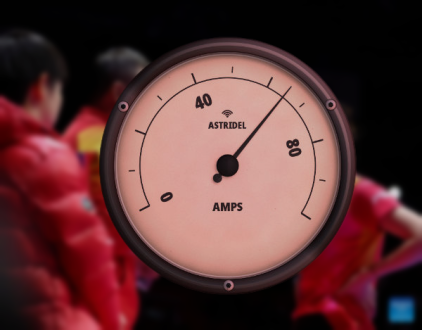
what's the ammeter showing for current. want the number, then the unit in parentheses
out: 65 (A)
